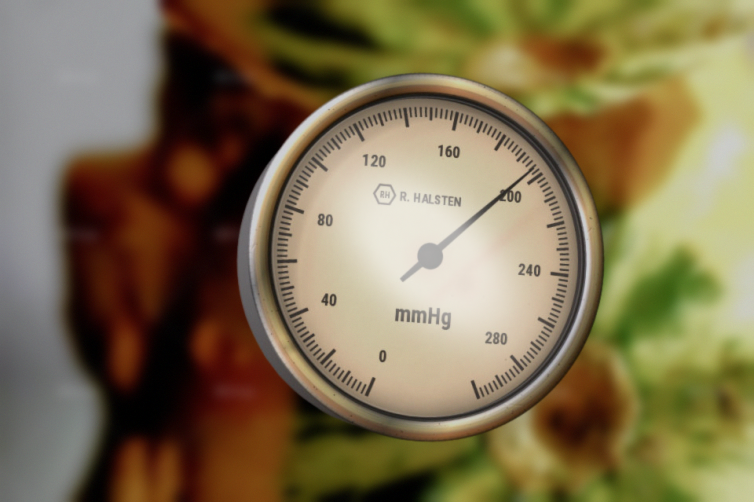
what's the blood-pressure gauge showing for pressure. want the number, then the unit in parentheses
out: 196 (mmHg)
